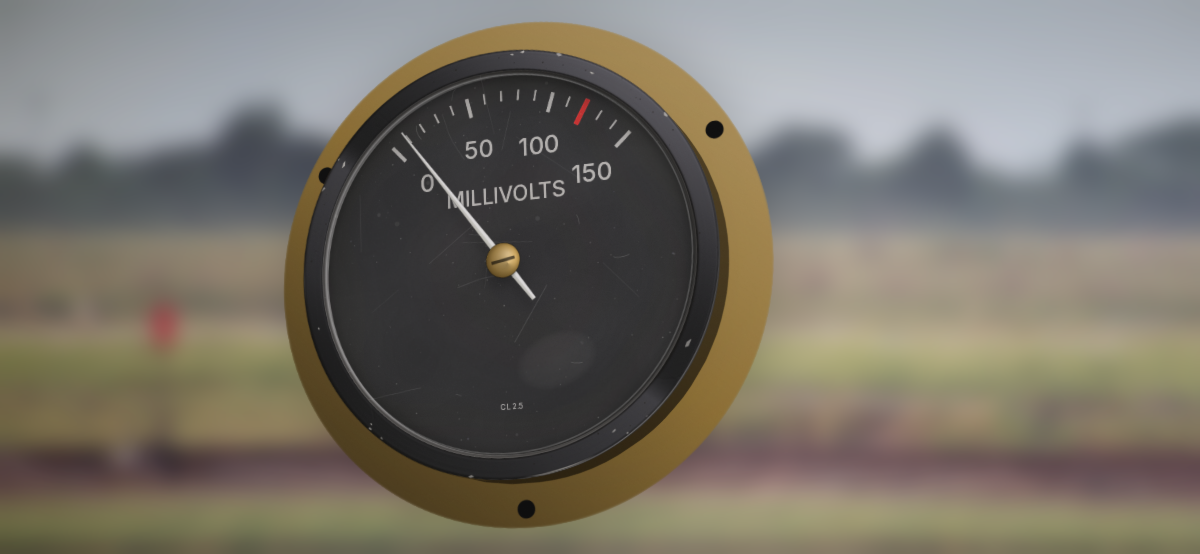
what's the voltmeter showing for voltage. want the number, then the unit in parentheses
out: 10 (mV)
